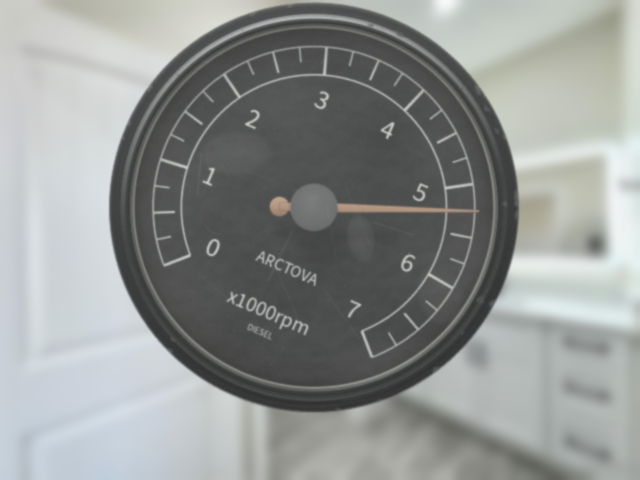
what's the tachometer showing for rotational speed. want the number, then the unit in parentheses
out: 5250 (rpm)
